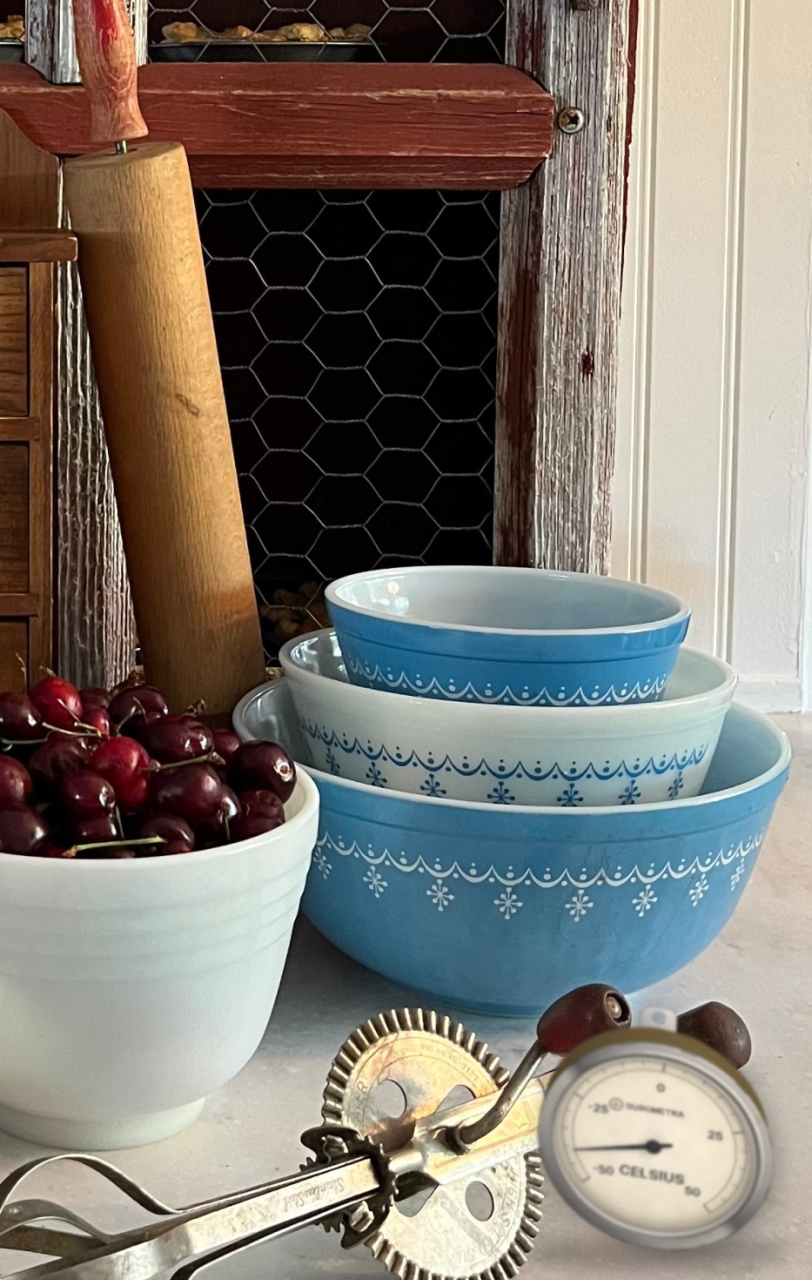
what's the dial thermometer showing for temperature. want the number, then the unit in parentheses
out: -40 (°C)
